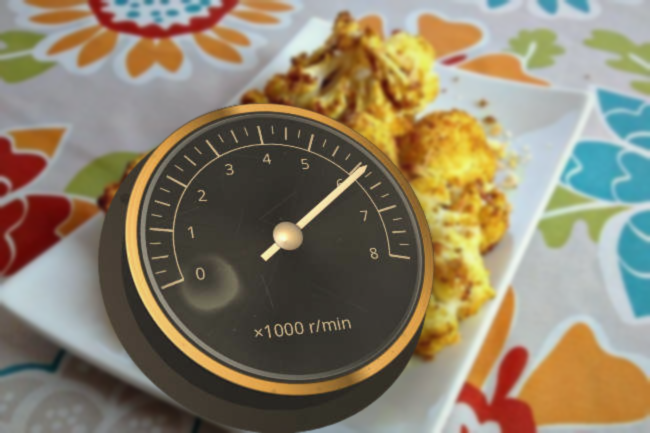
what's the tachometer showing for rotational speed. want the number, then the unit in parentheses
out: 6125 (rpm)
